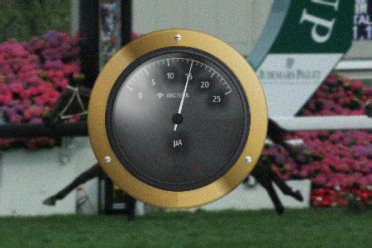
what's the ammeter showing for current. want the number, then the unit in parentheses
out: 15 (µA)
